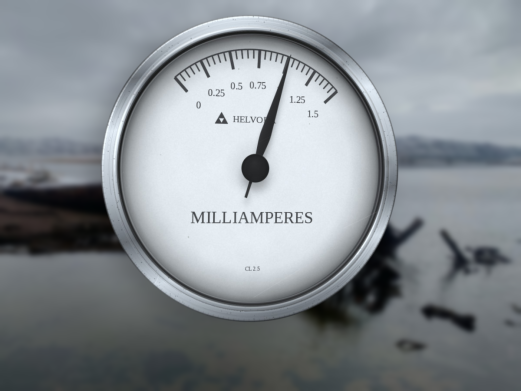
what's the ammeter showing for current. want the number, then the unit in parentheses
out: 1 (mA)
